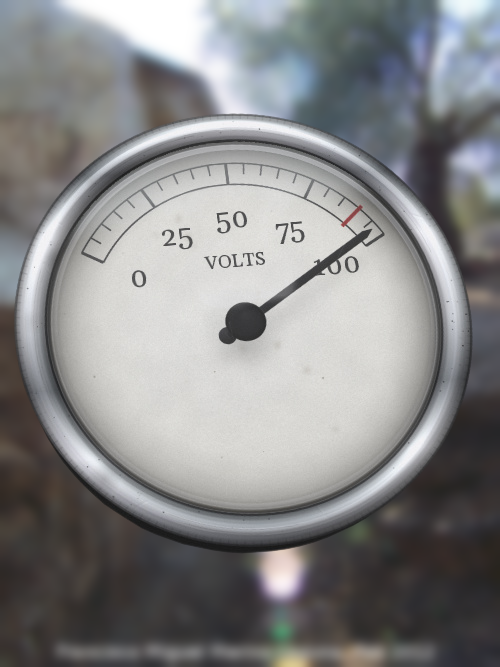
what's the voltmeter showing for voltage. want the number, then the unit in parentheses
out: 97.5 (V)
